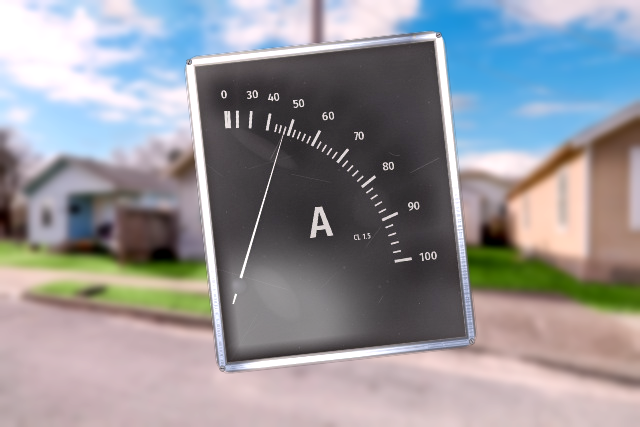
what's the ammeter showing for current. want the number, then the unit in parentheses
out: 48 (A)
